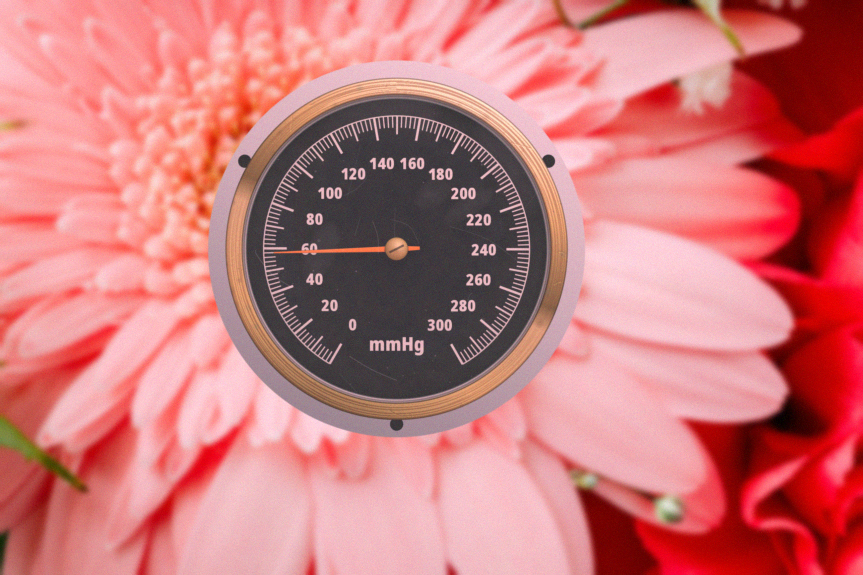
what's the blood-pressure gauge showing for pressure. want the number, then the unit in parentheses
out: 58 (mmHg)
